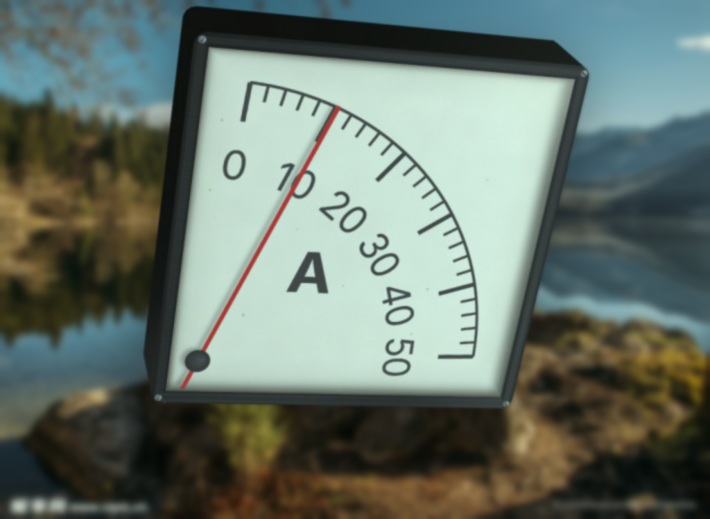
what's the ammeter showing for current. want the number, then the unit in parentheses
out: 10 (A)
